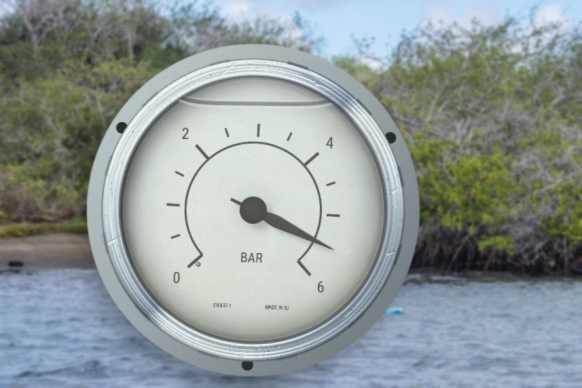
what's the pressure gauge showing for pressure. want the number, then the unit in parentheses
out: 5.5 (bar)
